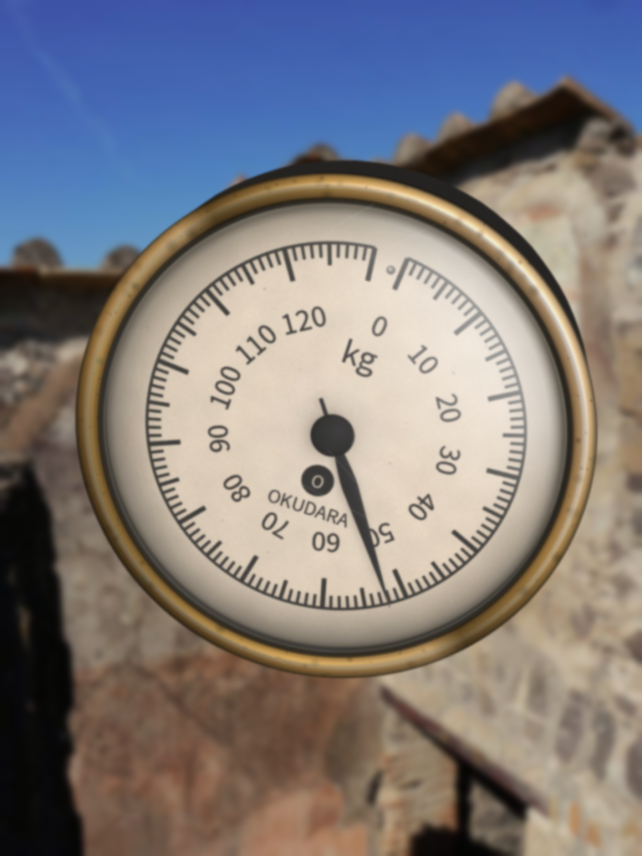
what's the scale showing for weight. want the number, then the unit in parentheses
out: 52 (kg)
